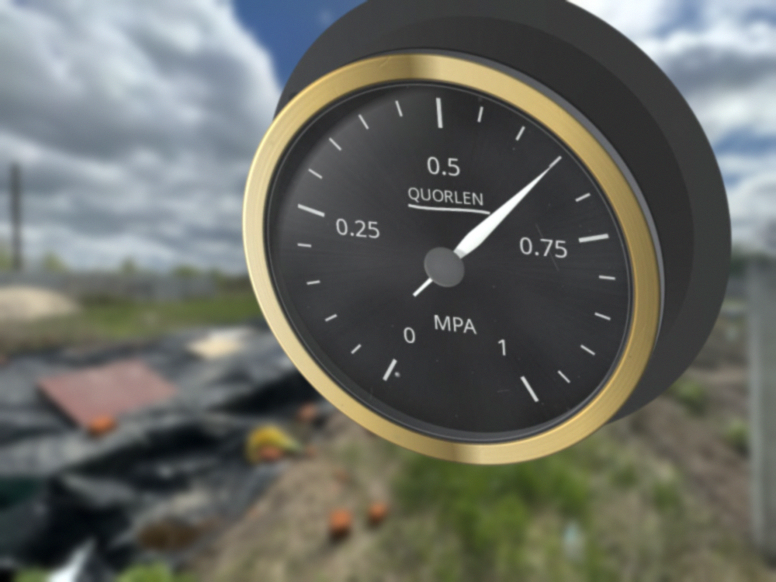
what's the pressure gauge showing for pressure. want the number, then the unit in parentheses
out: 0.65 (MPa)
